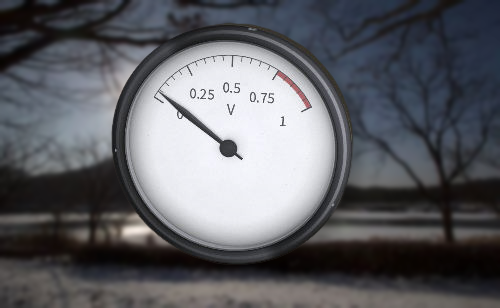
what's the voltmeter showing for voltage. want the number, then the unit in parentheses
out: 0.05 (V)
